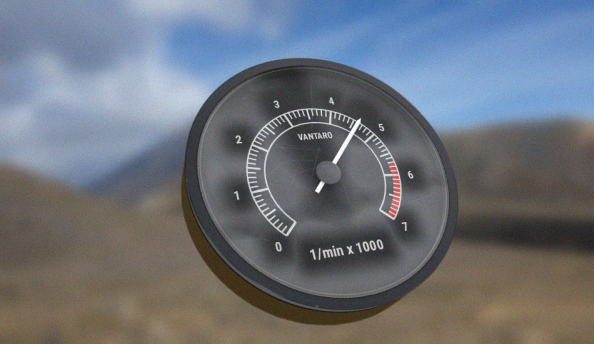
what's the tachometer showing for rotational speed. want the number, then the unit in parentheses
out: 4600 (rpm)
